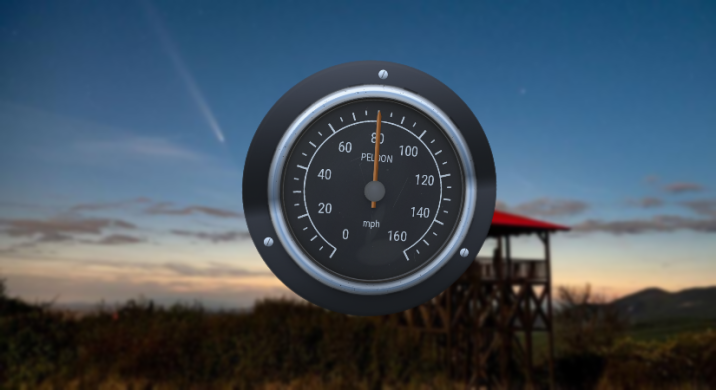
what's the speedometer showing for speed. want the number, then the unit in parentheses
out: 80 (mph)
